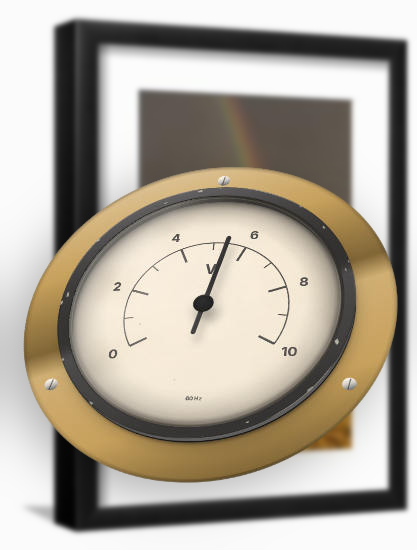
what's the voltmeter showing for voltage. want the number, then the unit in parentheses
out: 5.5 (V)
